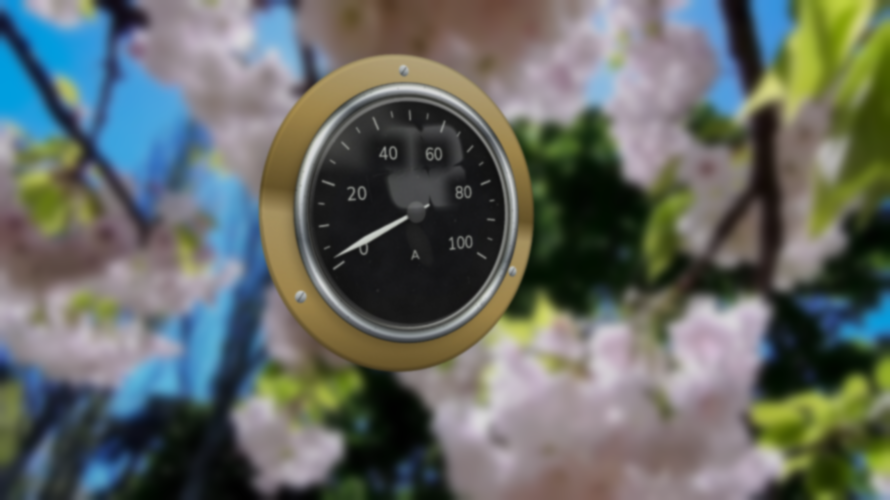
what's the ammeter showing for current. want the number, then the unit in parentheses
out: 2.5 (A)
